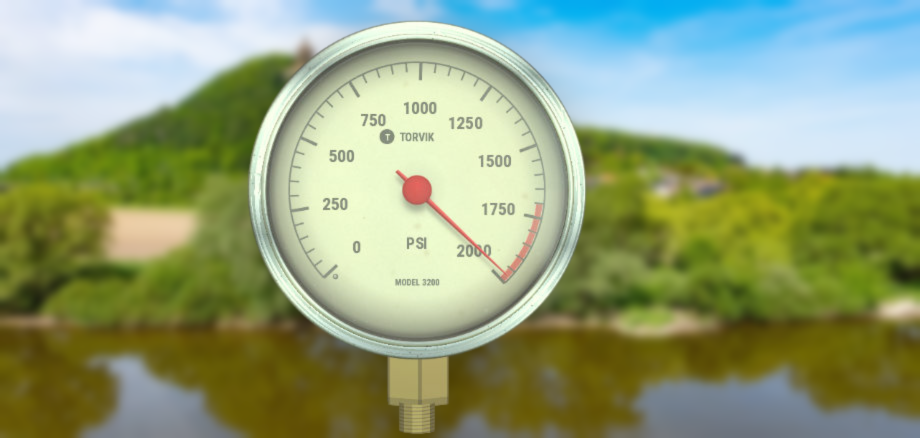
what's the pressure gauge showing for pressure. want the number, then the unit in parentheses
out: 1975 (psi)
